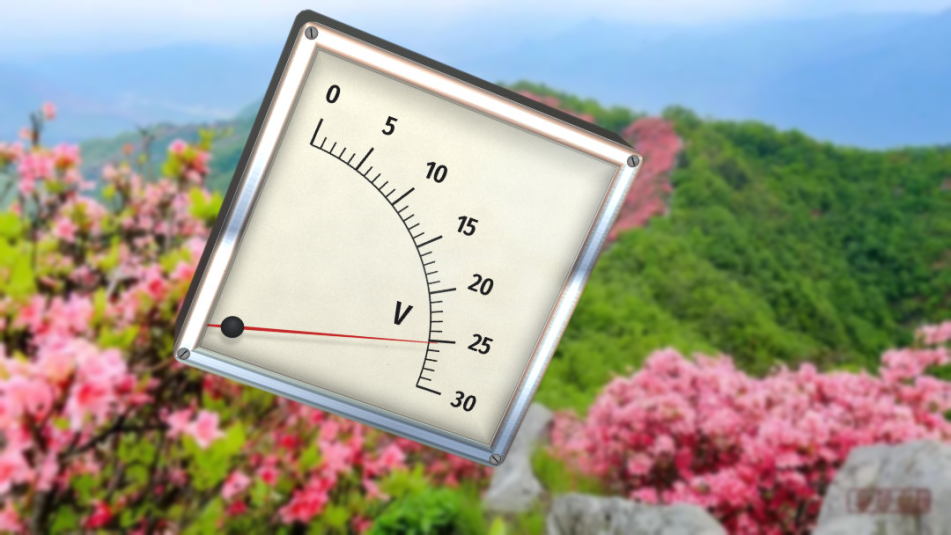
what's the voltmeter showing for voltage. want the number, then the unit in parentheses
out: 25 (V)
